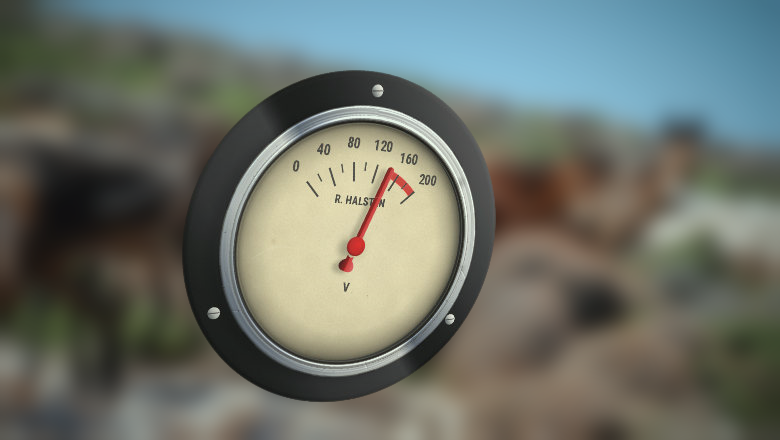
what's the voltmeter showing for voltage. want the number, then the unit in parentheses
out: 140 (V)
